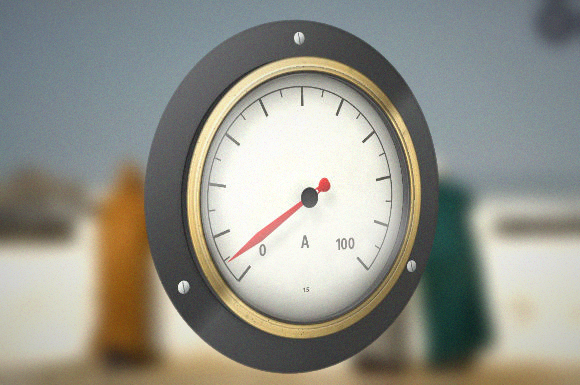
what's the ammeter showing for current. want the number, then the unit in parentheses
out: 5 (A)
